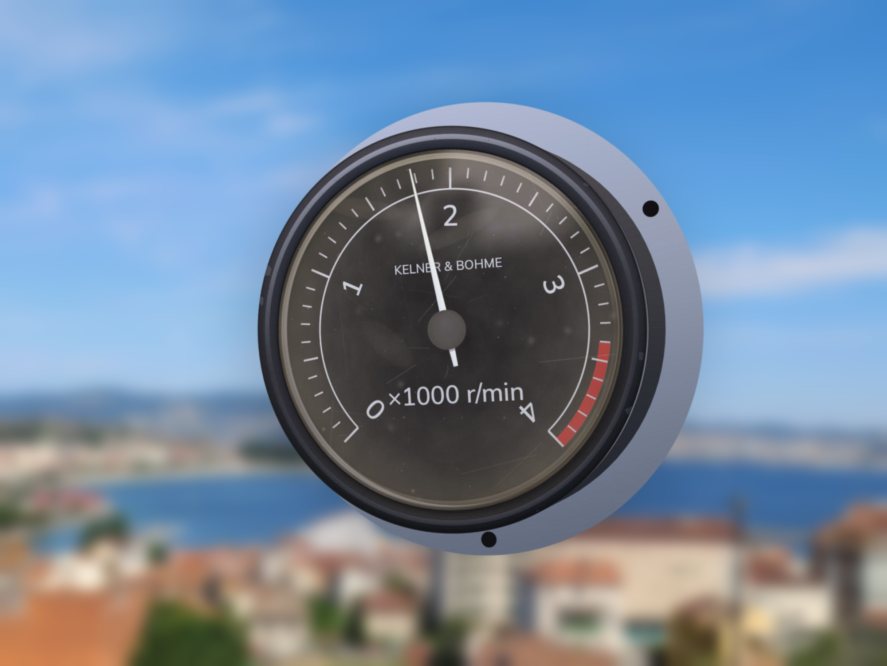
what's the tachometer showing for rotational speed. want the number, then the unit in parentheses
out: 1800 (rpm)
